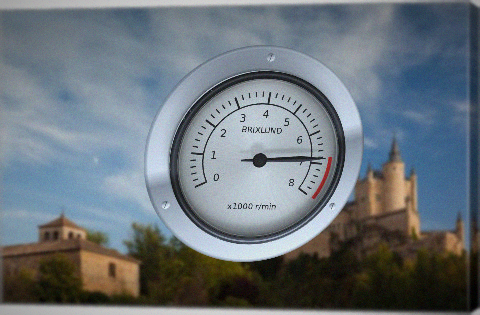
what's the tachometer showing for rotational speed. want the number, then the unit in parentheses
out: 6800 (rpm)
